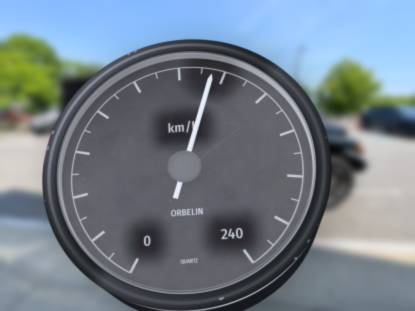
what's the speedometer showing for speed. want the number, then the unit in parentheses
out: 135 (km/h)
